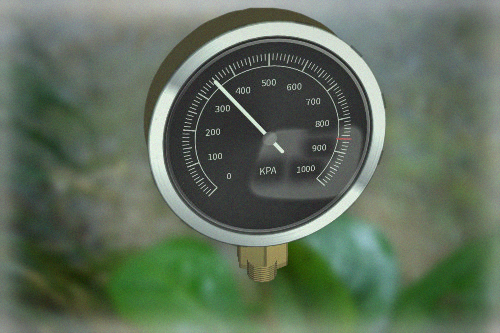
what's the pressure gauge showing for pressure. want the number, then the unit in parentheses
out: 350 (kPa)
